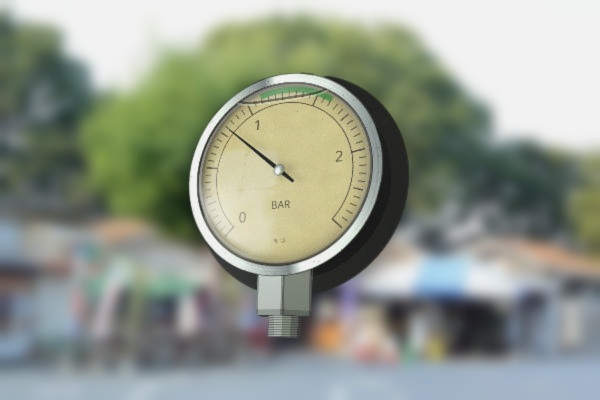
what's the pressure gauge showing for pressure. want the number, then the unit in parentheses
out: 0.8 (bar)
